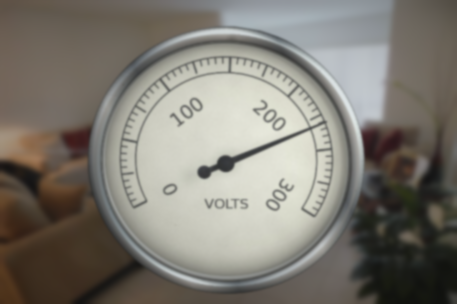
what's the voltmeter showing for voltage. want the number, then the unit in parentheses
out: 230 (V)
